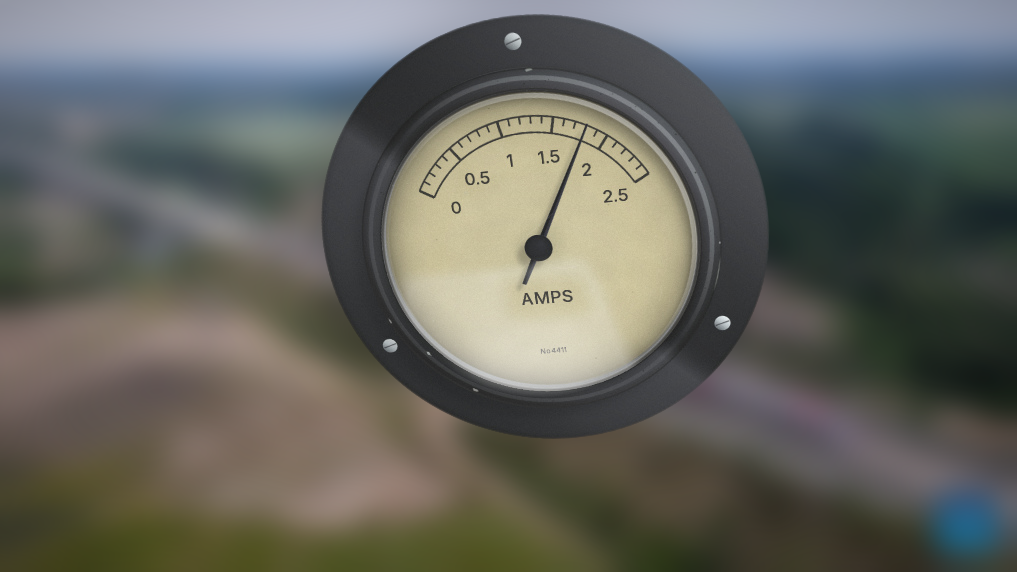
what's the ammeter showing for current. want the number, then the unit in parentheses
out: 1.8 (A)
